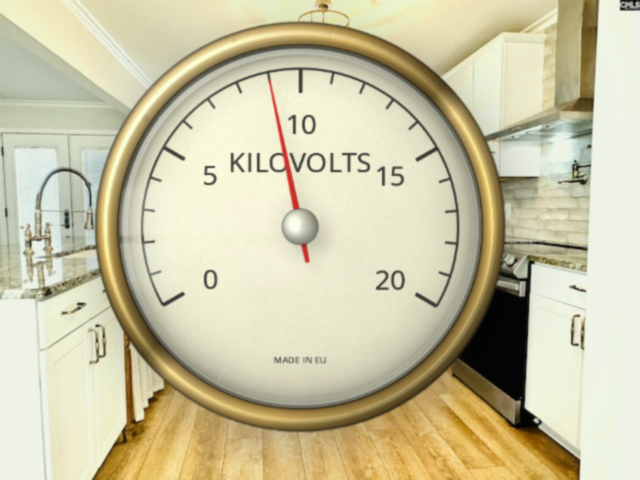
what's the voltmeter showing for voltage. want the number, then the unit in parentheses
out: 9 (kV)
